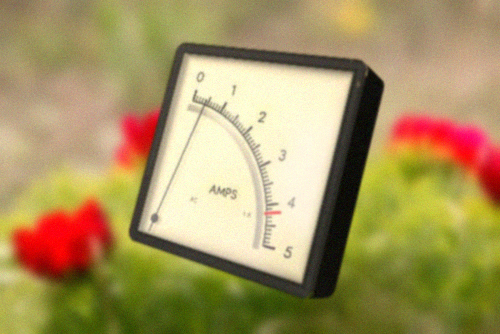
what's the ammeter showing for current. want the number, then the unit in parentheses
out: 0.5 (A)
